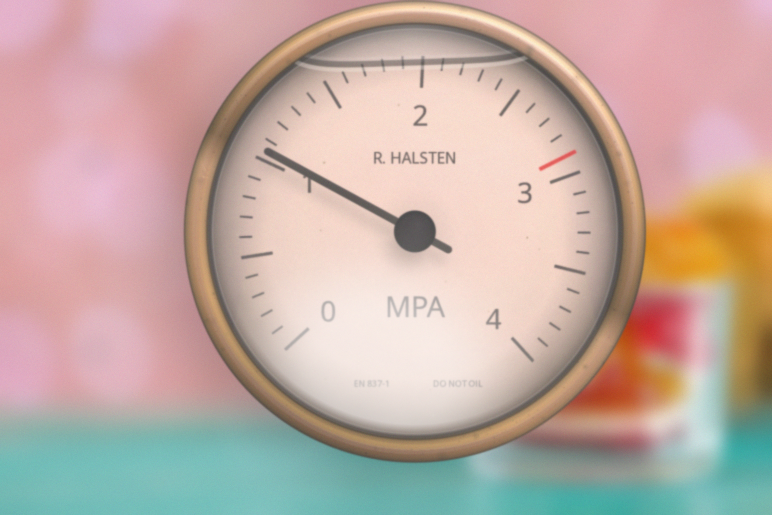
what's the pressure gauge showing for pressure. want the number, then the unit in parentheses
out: 1.05 (MPa)
